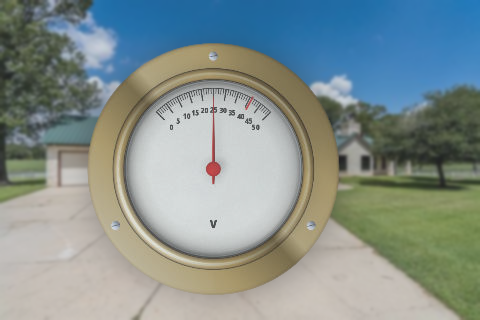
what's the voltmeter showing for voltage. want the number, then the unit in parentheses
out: 25 (V)
